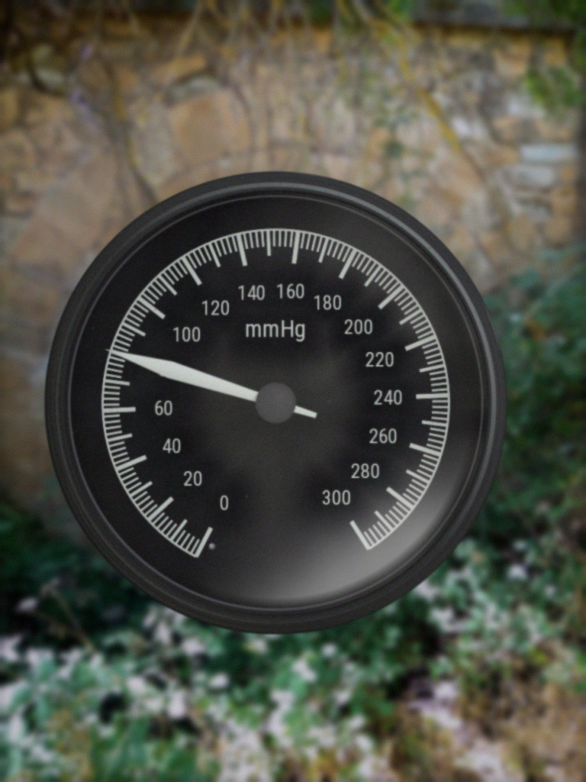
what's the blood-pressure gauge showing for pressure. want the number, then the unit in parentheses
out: 80 (mmHg)
